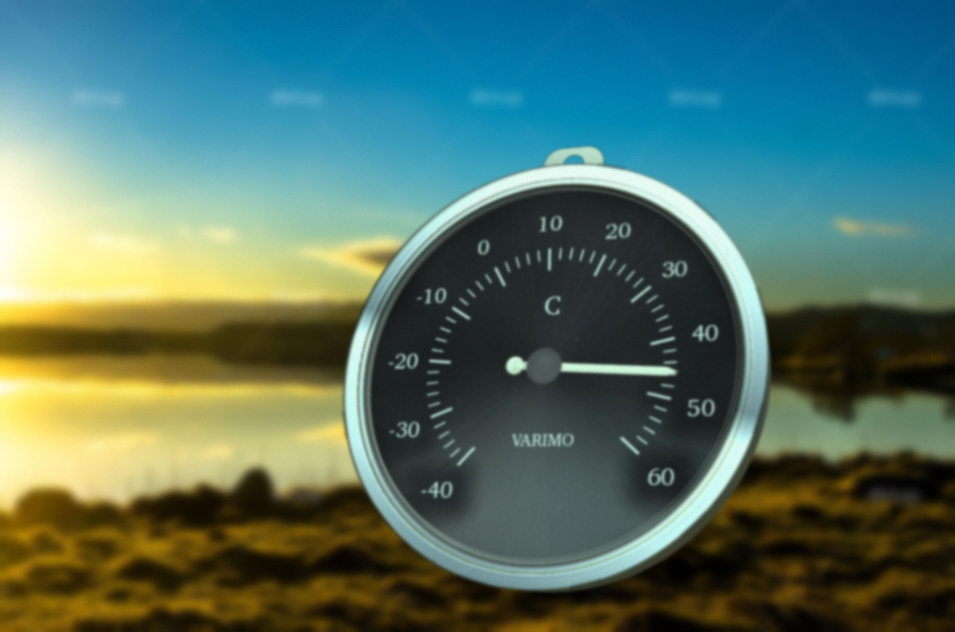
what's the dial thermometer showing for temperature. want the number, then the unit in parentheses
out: 46 (°C)
